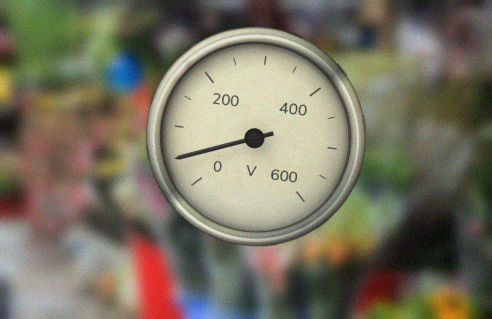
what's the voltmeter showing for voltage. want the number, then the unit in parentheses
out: 50 (V)
